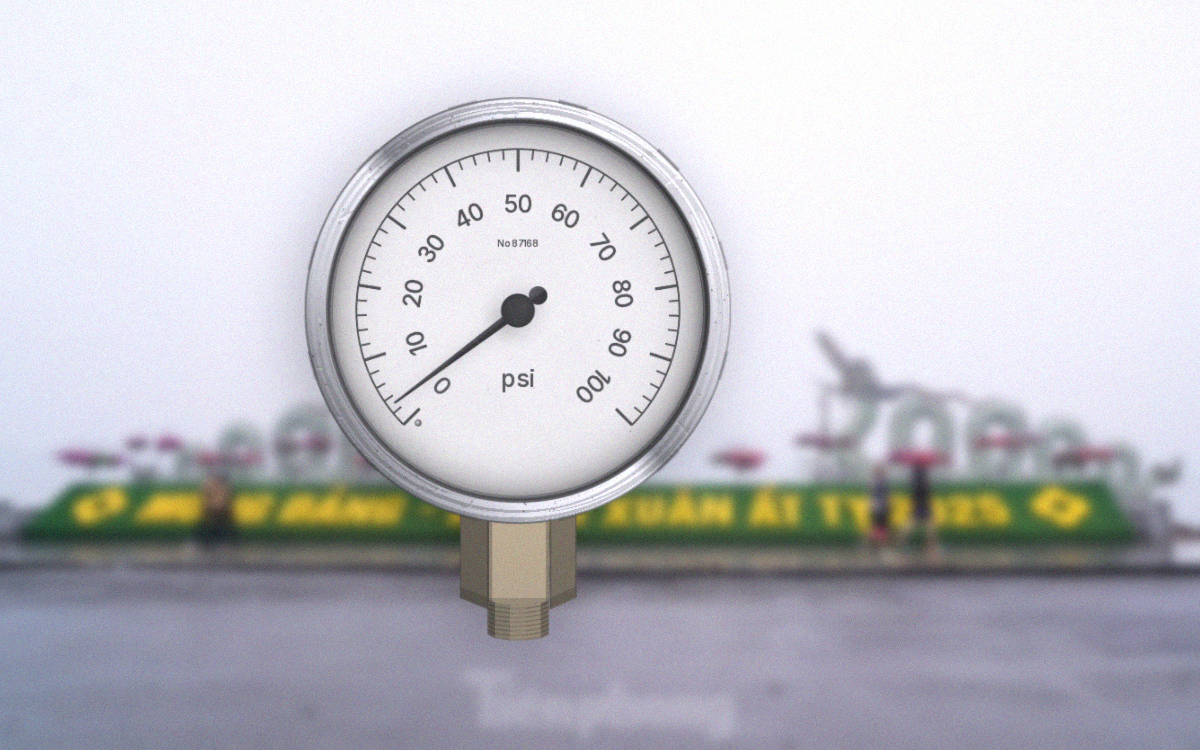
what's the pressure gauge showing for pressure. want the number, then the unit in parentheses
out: 3 (psi)
